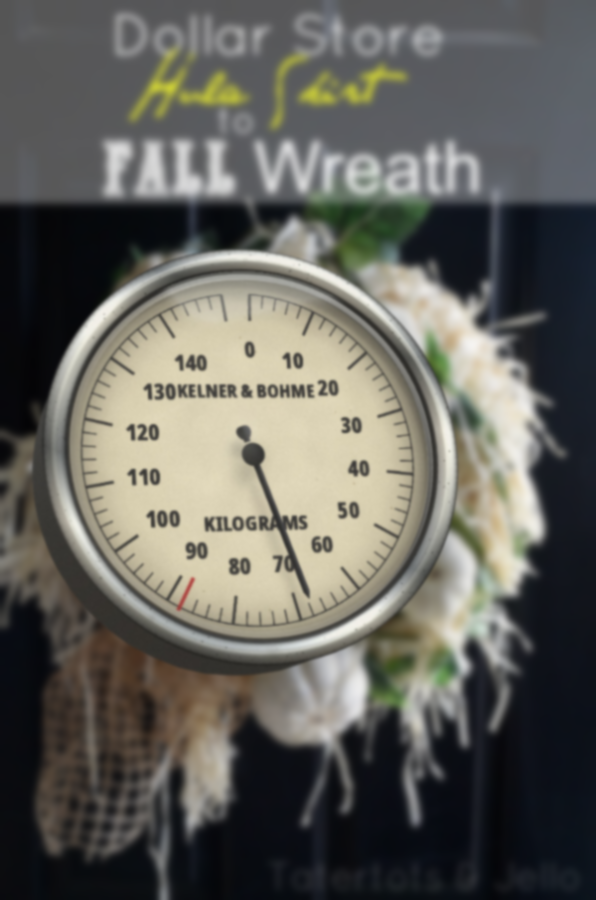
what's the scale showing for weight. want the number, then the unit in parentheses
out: 68 (kg)
